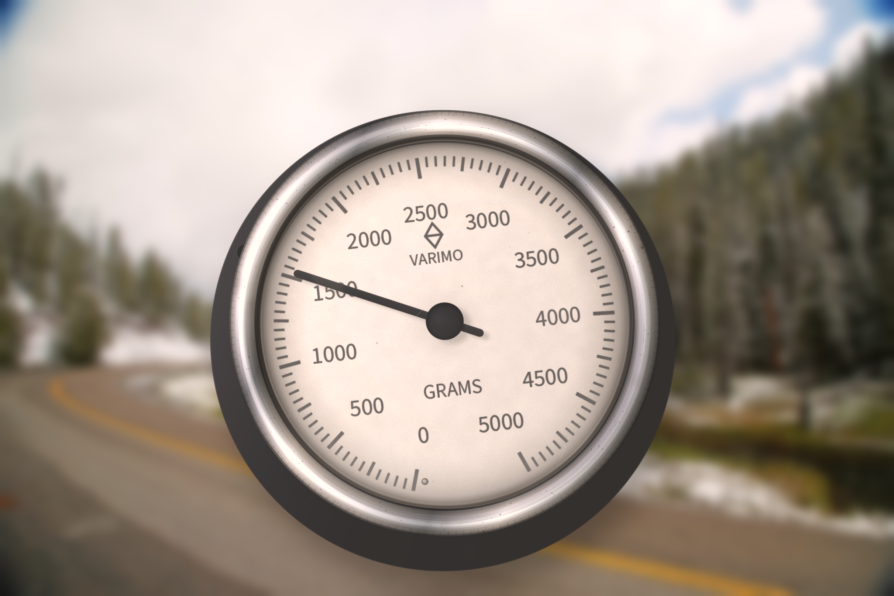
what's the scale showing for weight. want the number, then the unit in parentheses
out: 1525 (g)
